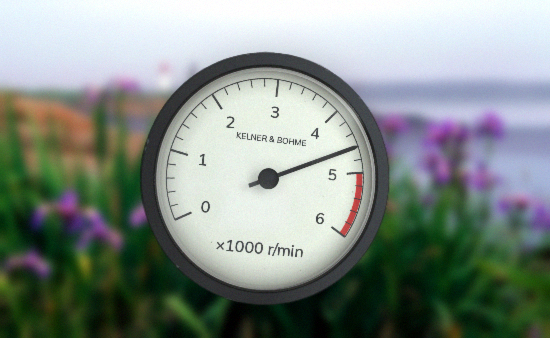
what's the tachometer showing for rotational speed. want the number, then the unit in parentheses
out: 4600 (rpm)
